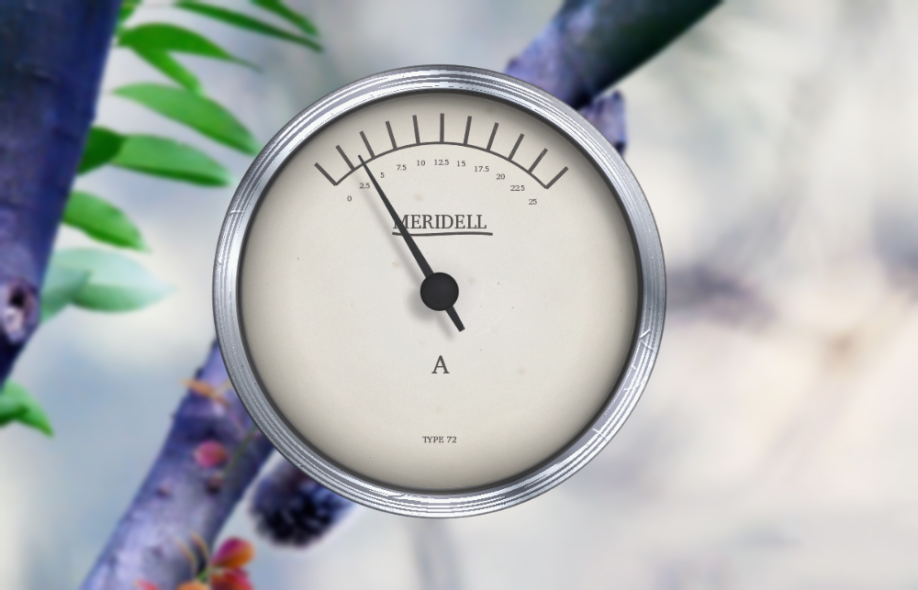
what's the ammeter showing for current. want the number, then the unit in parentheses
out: 3.75 (A)
